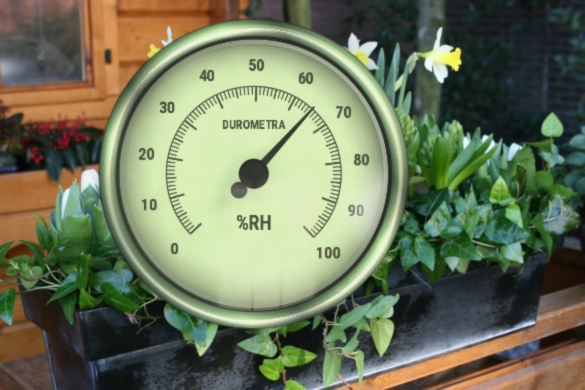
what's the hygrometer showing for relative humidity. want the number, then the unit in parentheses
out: 65 (%)
